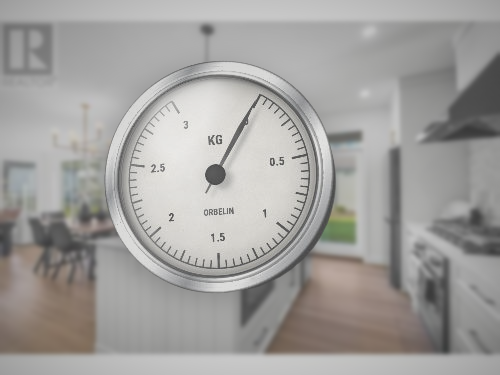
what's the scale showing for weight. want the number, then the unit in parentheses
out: 0 (kg)
